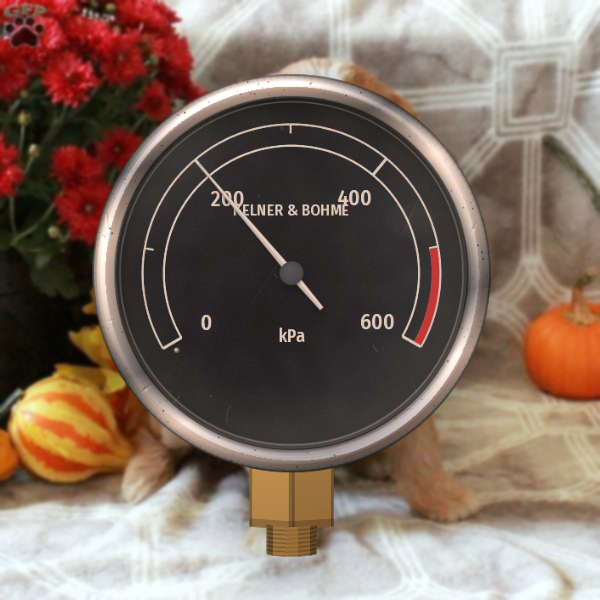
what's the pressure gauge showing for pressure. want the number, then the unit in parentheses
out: 200 (kPa)
